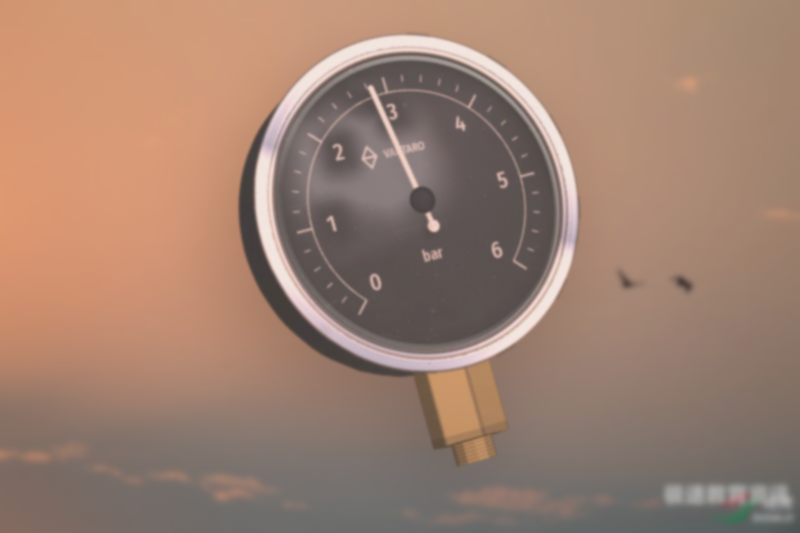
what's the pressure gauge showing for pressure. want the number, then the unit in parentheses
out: 2.8 (bar)
